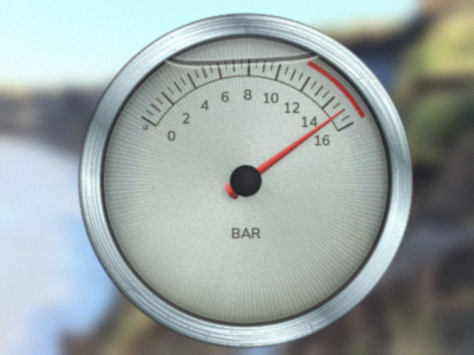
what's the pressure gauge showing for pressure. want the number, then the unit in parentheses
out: 15 (bar)
